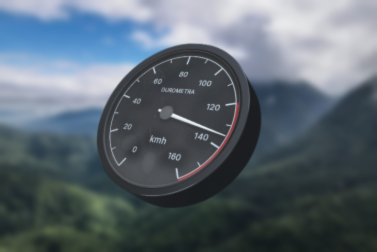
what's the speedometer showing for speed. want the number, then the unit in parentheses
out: 135 (km/h)
